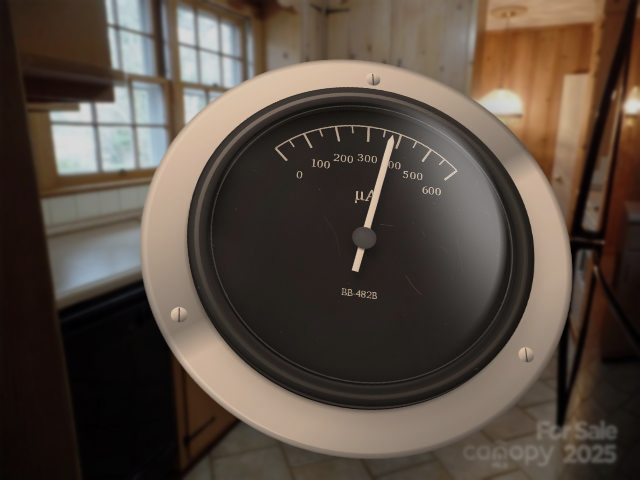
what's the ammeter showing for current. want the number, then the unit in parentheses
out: 375 (µA)
